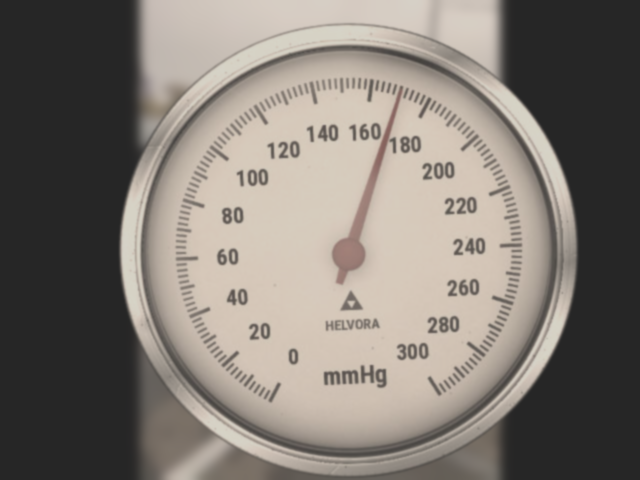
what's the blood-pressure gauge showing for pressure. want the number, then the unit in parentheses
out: 170 (mmHg)
